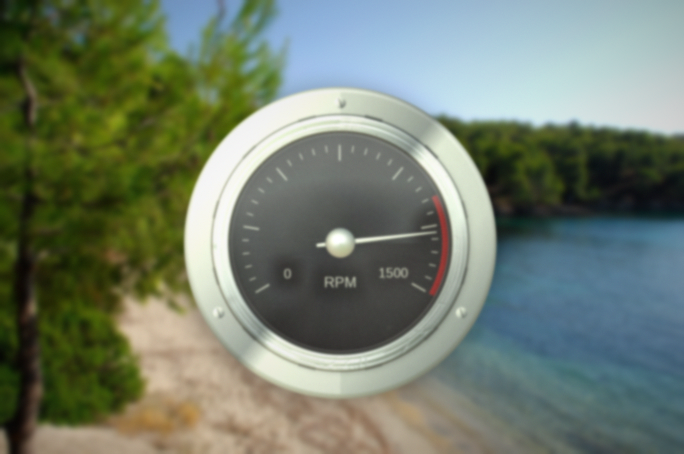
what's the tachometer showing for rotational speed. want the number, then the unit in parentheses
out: 1275 (rpm)
